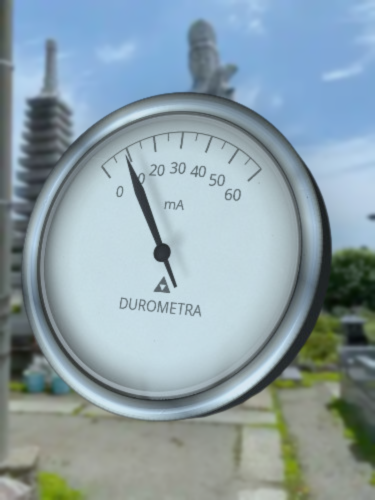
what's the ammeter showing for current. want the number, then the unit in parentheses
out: 10 (mA)
